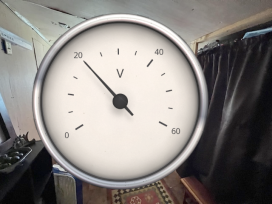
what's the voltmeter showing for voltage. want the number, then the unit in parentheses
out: 20 (V)
